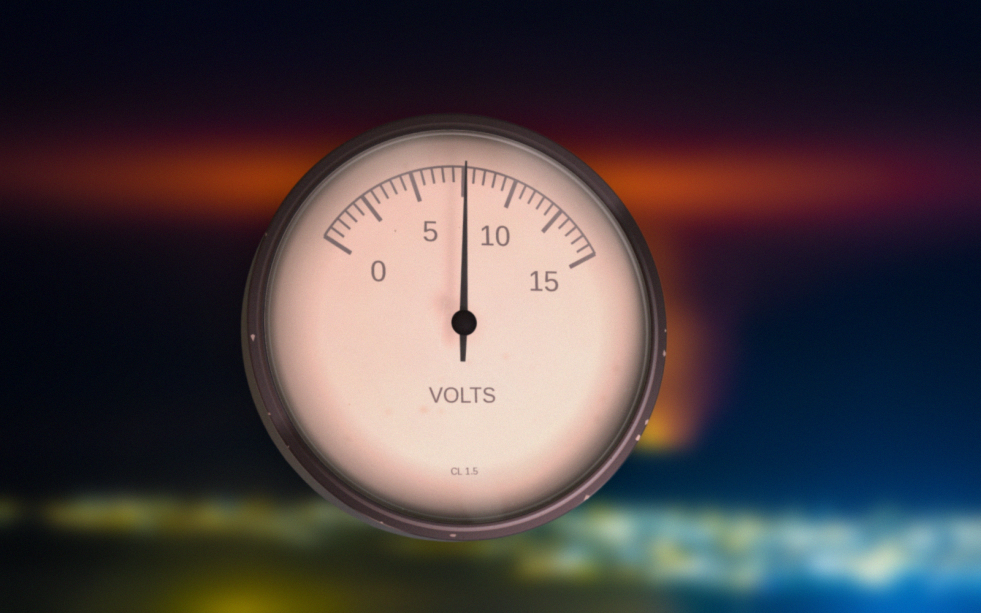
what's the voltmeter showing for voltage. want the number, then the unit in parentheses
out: 7.5 (V)
